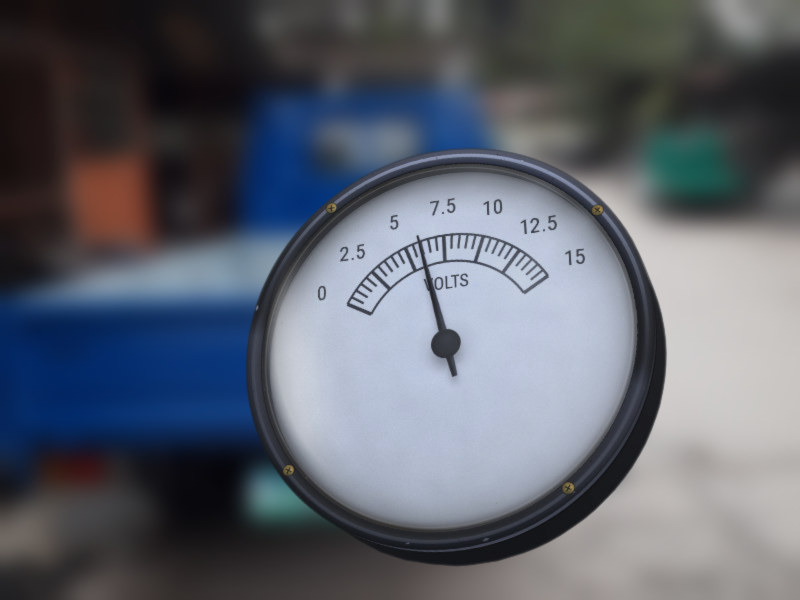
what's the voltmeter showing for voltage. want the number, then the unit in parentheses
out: 6 (V)
